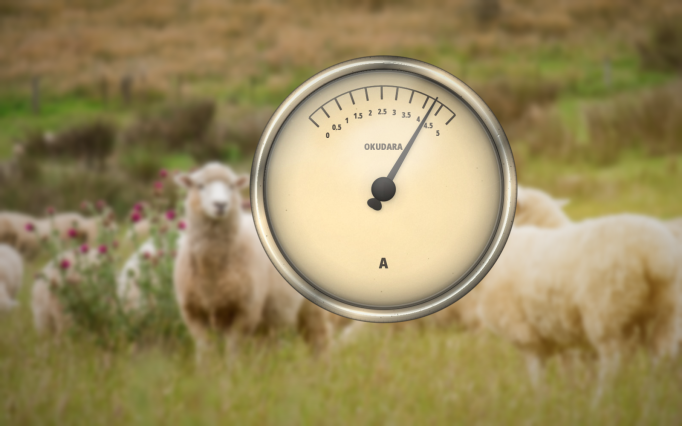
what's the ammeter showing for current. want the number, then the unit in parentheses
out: 4.25 (A)
